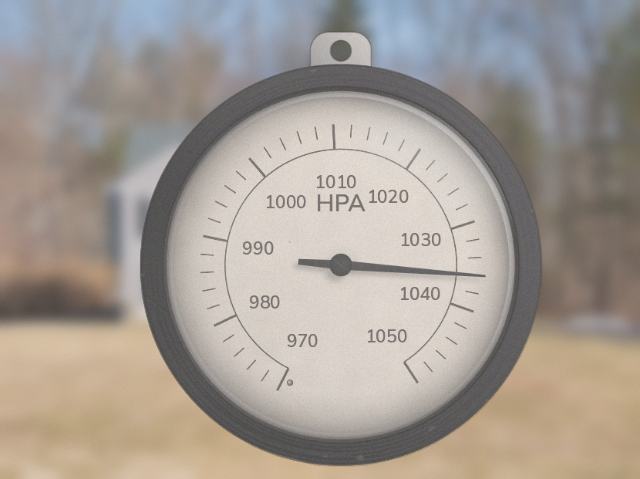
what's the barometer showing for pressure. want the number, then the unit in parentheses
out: 1036 (hPa)
